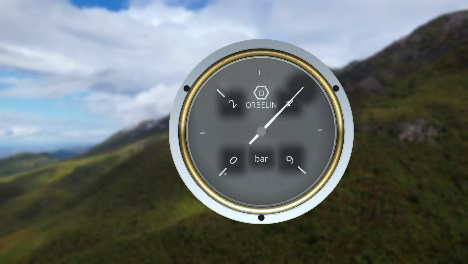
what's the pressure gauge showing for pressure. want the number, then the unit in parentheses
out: 4 (bar)
